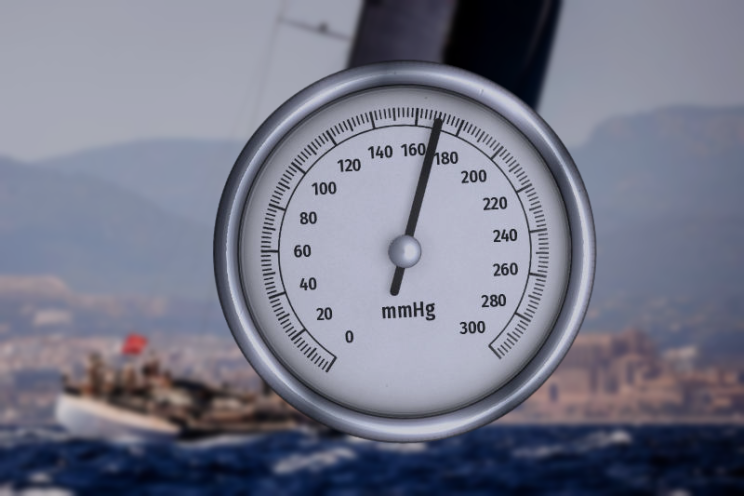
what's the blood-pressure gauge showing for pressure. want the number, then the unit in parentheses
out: 170 (mmHg)
